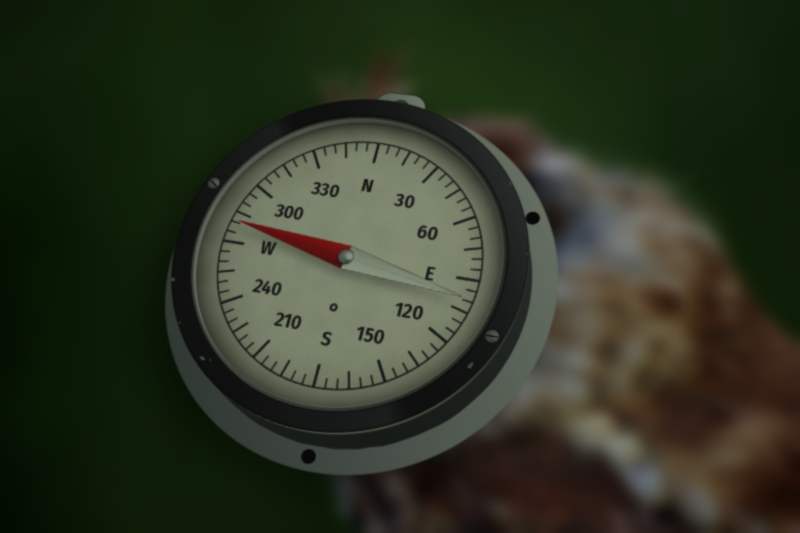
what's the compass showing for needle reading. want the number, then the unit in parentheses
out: 280 (°)
